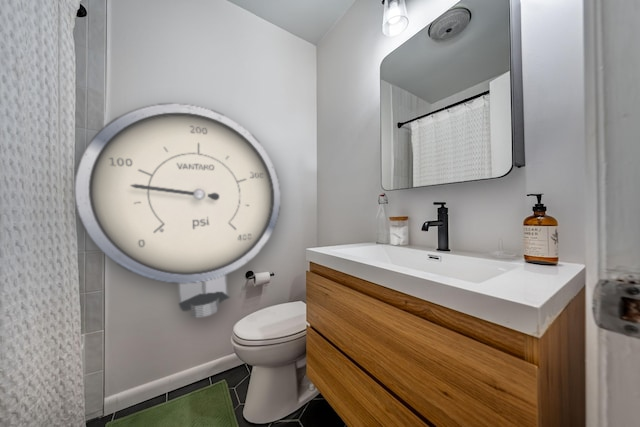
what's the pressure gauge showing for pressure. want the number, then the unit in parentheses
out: 75 (psi)
